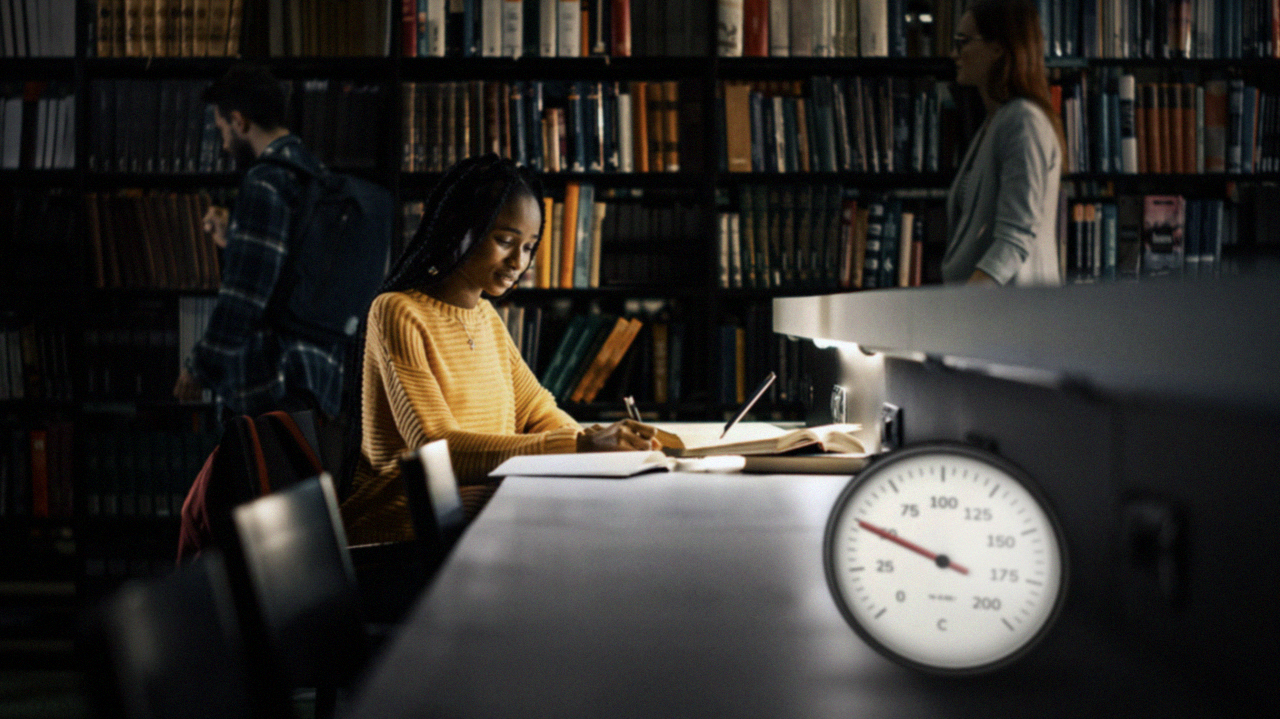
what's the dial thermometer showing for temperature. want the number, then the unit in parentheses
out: 50 (°C)
